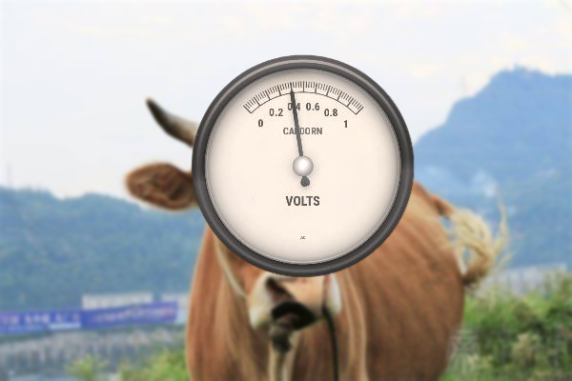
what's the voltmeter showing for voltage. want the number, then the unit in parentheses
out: 0.4 (V)
